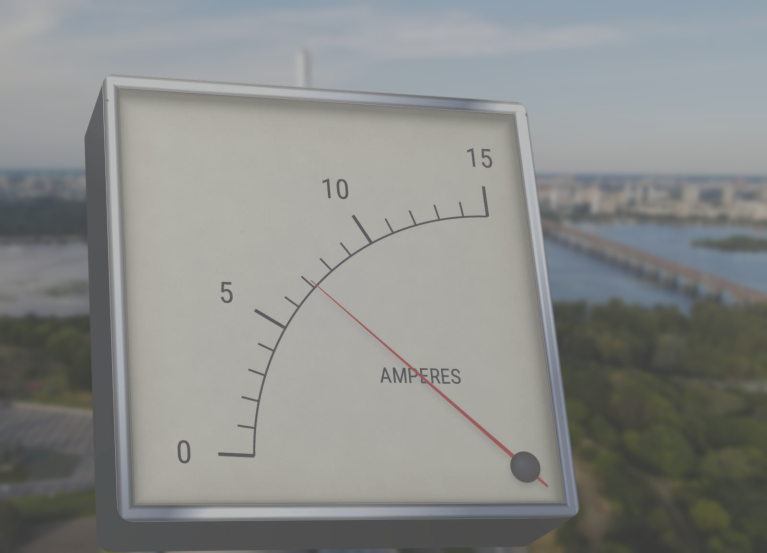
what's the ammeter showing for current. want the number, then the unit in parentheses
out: 7 (A)
